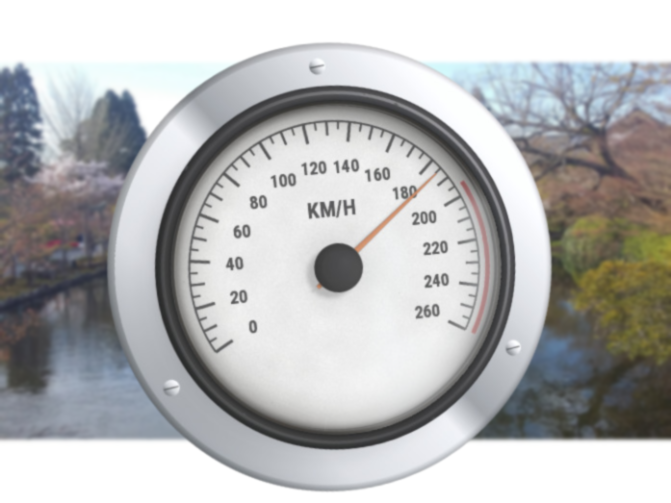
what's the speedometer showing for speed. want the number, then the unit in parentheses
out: 185 (km/h)
